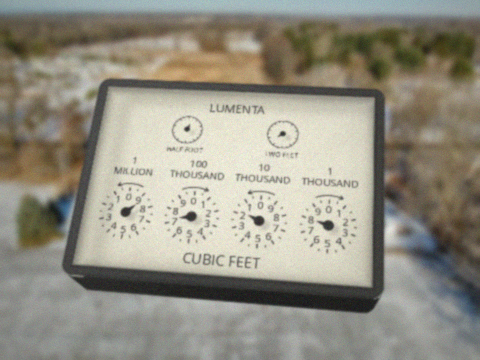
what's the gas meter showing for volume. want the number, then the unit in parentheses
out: 871800 (ft³)
